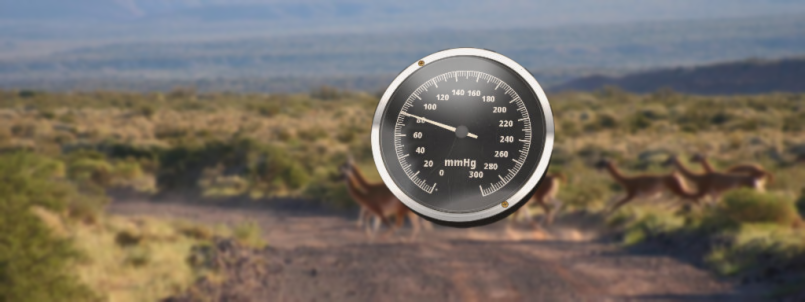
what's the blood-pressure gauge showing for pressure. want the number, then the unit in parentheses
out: 80 (mmHg)
